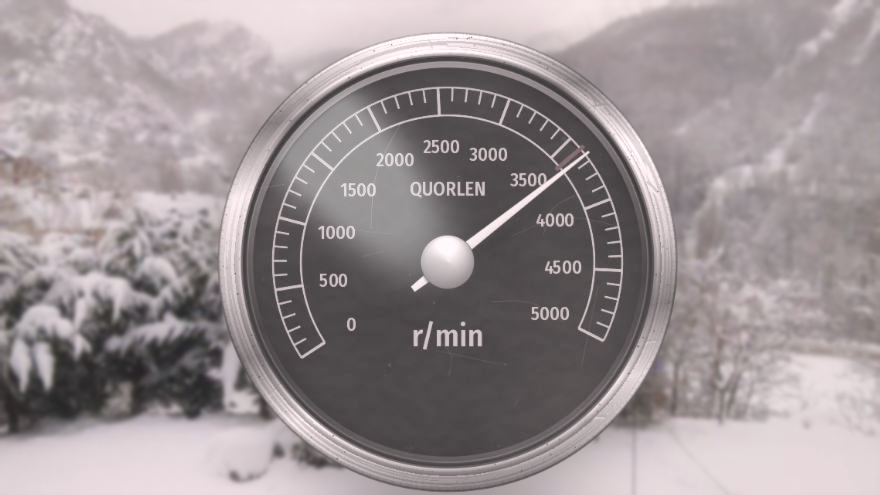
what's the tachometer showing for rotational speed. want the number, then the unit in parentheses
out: 3650 (rpm)
